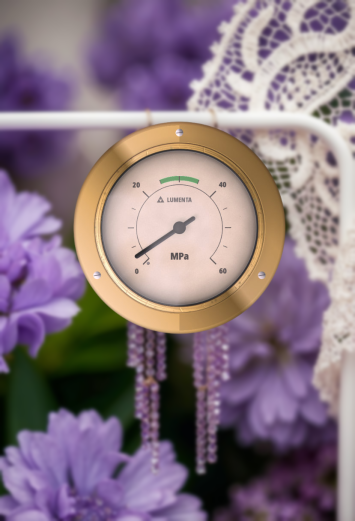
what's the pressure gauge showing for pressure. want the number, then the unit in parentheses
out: 2.5 (MPa)
